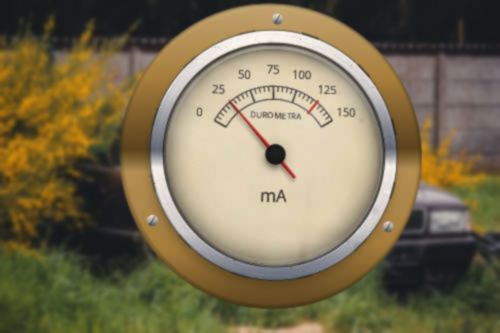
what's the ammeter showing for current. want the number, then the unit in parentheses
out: 25 (mA)
